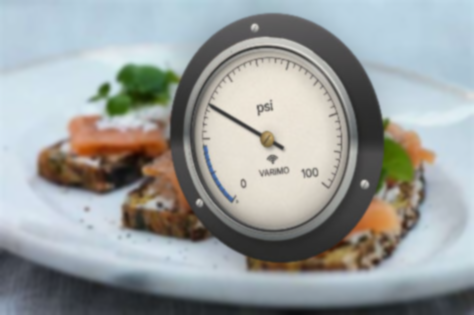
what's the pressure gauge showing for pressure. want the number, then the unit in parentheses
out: 30 (psi)
